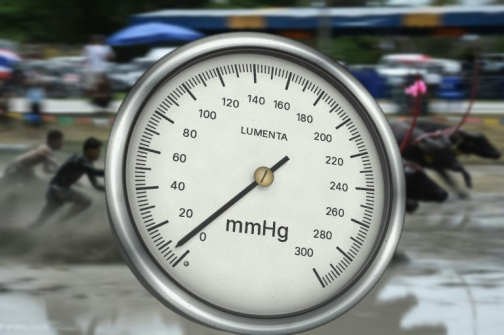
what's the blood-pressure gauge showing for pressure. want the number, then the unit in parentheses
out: 6 (mmHg)
